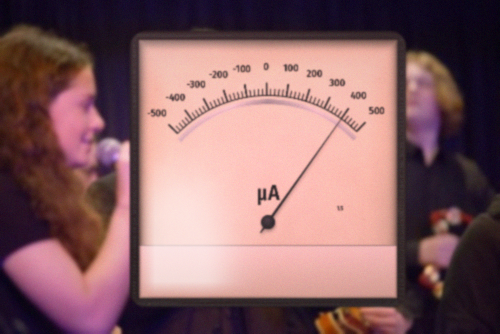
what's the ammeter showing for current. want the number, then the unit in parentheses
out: 400 (µA)
